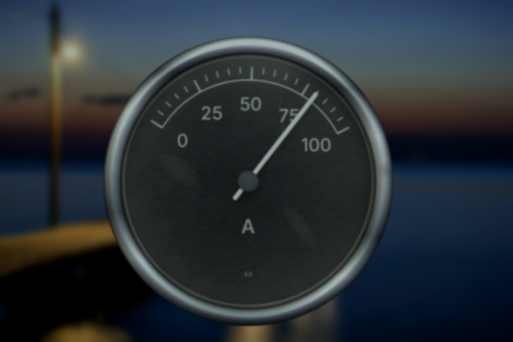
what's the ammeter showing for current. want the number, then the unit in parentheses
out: 80 (A)
